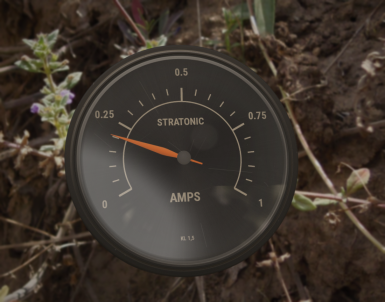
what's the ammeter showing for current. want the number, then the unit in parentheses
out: 0.2 (A)
